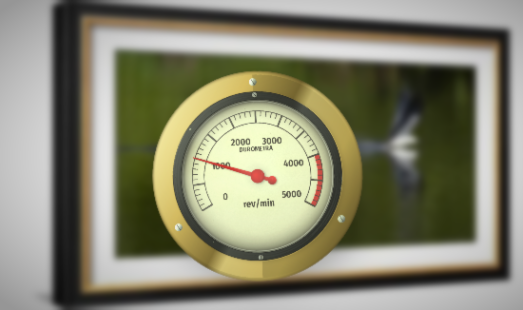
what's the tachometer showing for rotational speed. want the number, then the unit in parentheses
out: 1000 (rpm)
